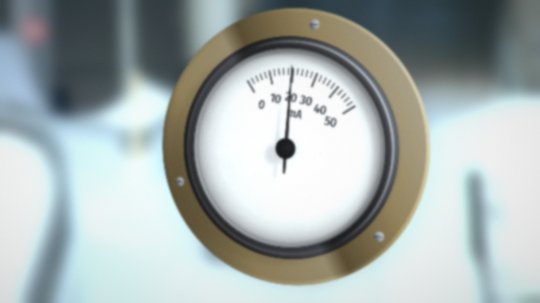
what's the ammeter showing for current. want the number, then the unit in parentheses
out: 20 (mA)
